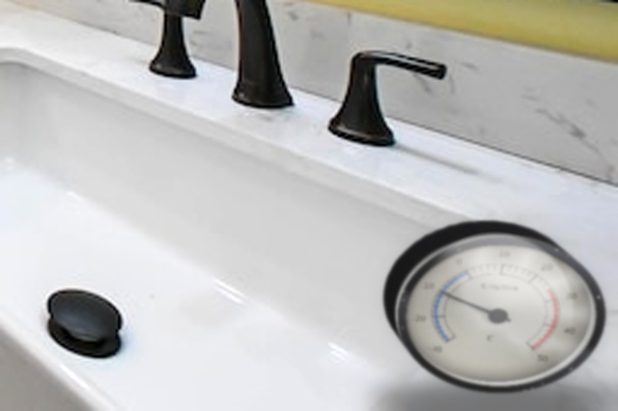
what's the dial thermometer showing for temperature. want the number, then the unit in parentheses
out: -10 (°C)
